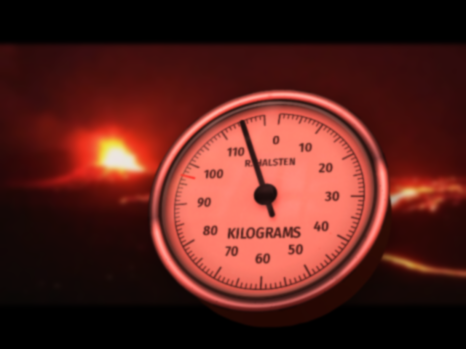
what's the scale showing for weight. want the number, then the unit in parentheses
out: 115 (kg)
